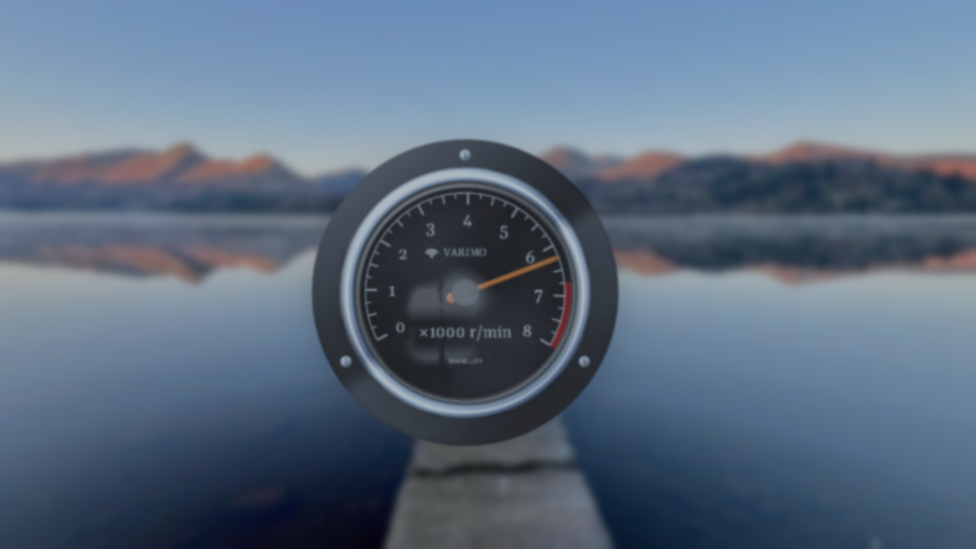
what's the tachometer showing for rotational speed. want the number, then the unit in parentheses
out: 6250 (rpm)
